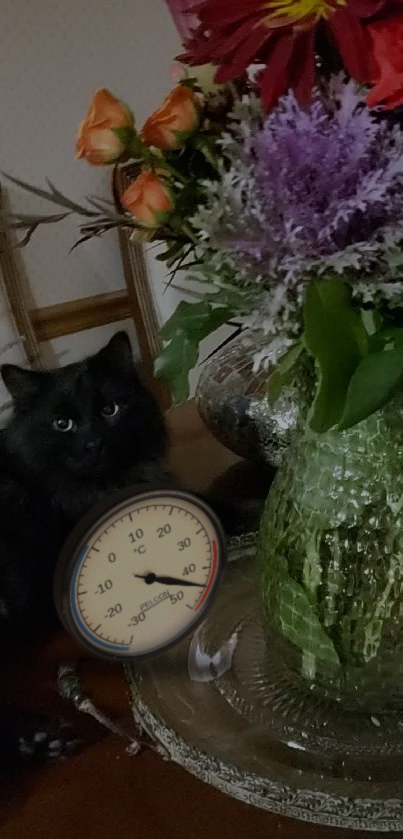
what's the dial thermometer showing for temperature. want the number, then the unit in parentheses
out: 44 (°C)
